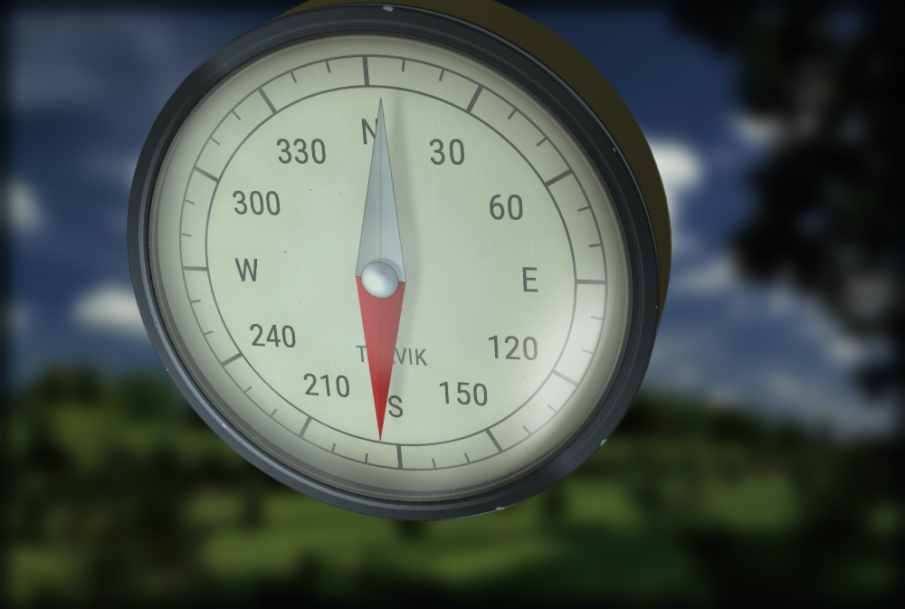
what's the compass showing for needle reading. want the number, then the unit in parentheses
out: 185 (°)
